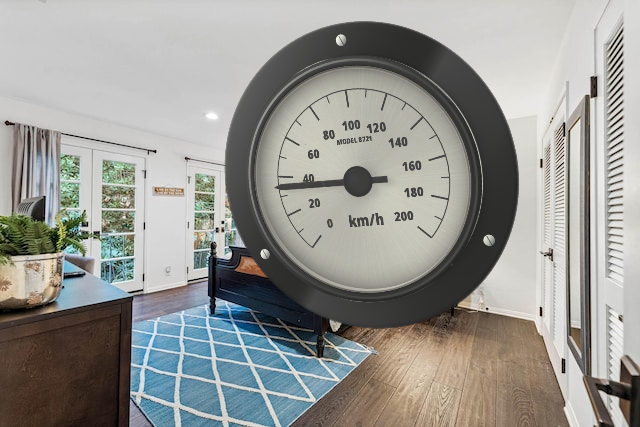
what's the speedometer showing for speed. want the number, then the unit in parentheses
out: 35 (km/h)
